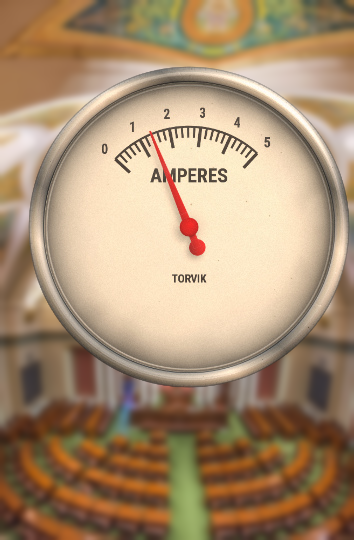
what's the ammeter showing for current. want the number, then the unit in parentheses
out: 1.4 (A)
